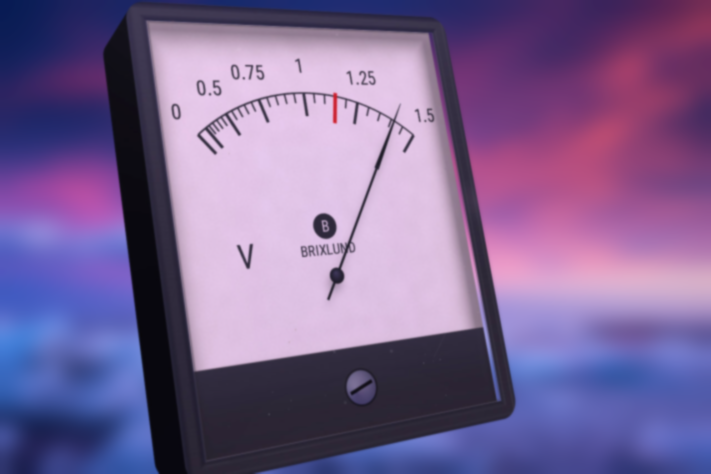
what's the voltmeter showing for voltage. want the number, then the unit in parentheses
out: 1.4 (V)
